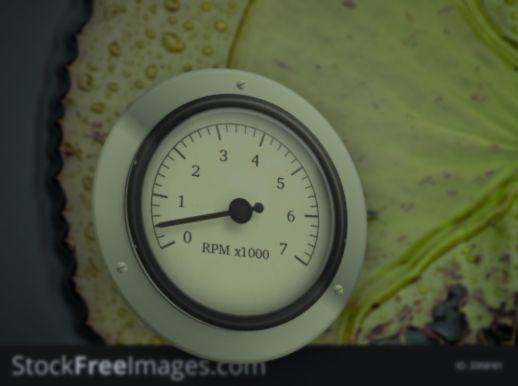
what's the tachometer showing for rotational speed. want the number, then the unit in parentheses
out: 400 (rpm)
